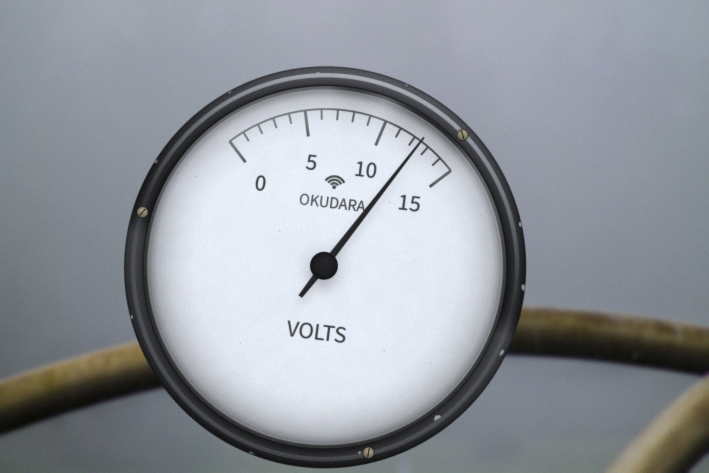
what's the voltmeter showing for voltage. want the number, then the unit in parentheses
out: 12.5 (V)
